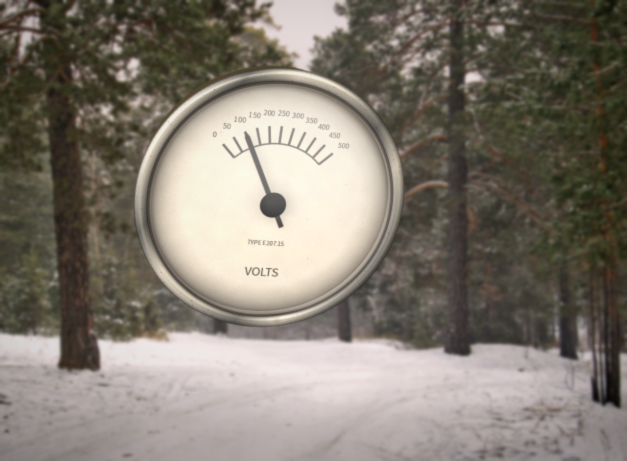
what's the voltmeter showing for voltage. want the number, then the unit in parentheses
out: 100 (V)
